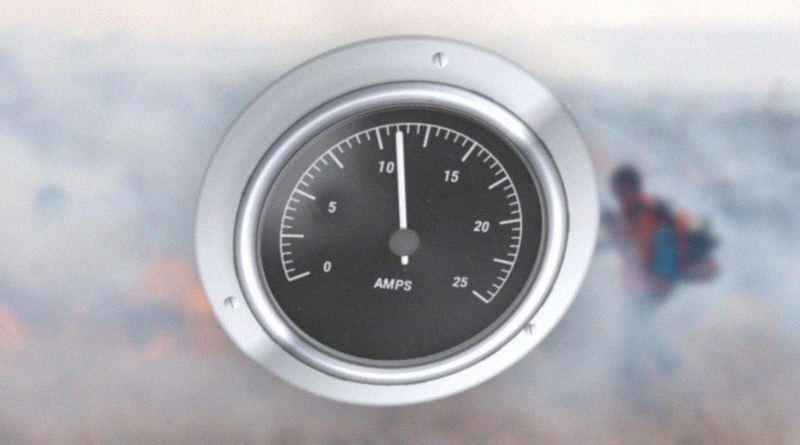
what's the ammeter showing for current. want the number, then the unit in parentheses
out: 11 (A)
